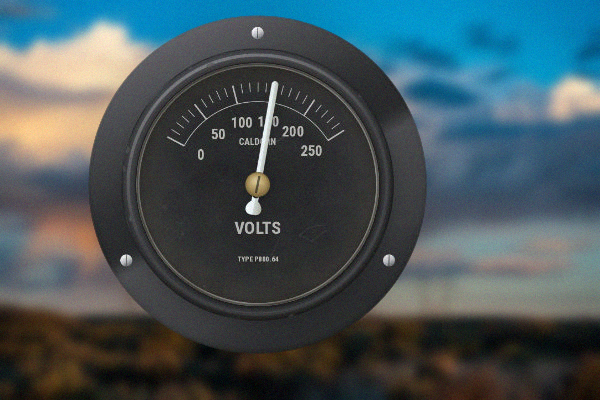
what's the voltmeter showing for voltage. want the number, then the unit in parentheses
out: 150 (V)
